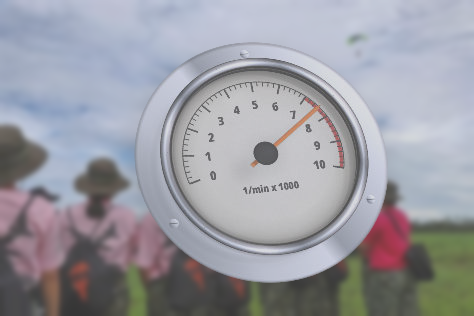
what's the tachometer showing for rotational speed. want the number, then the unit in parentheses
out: 7600 (rpm)
